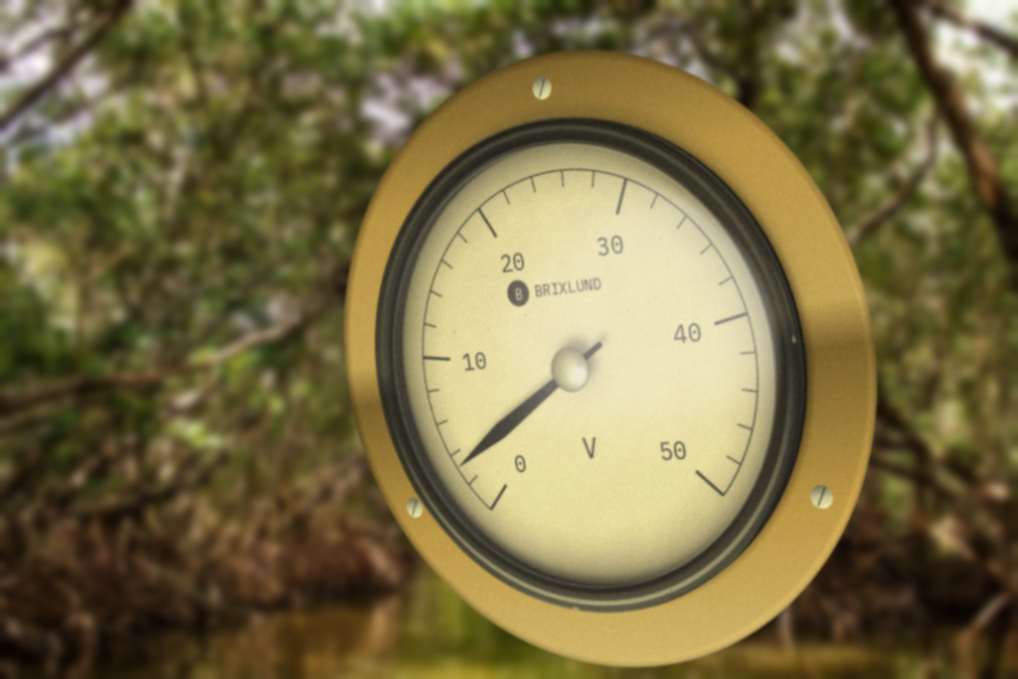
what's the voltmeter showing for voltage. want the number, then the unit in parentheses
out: 3 (V)
